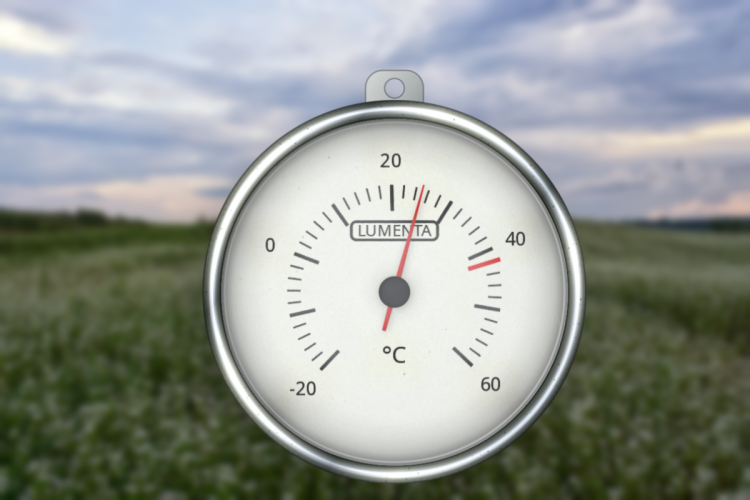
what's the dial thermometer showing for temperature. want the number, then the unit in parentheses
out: 25 (°C)
